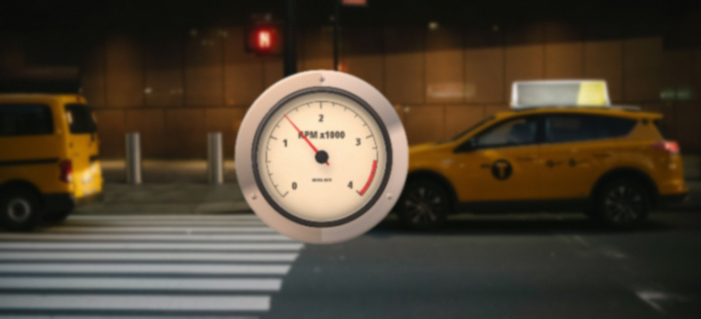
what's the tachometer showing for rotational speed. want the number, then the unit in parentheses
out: 1400 (rpm)
